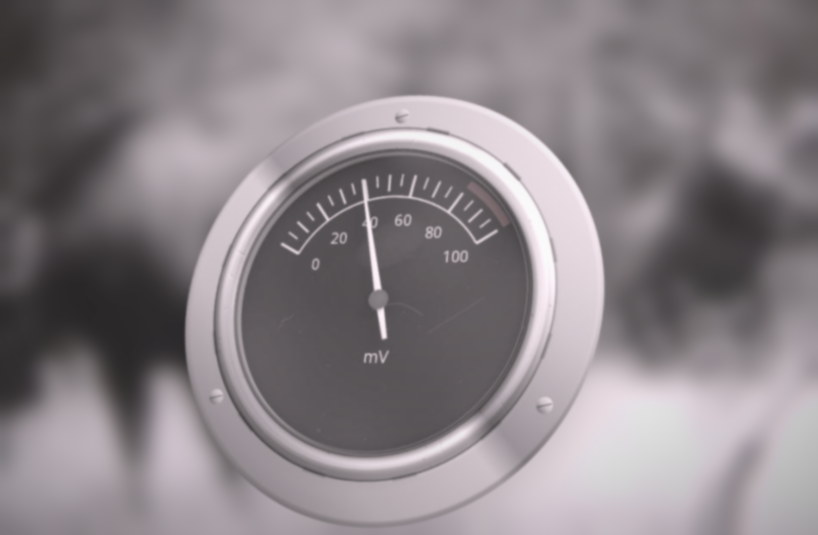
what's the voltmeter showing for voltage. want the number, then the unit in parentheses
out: 40 (mV)
